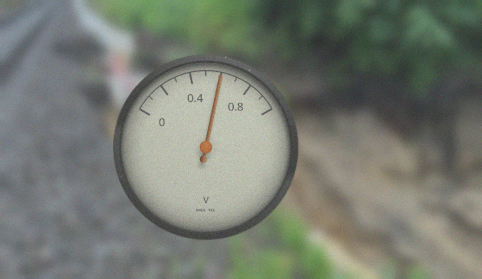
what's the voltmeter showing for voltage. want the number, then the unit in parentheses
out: 0.6 (V)
